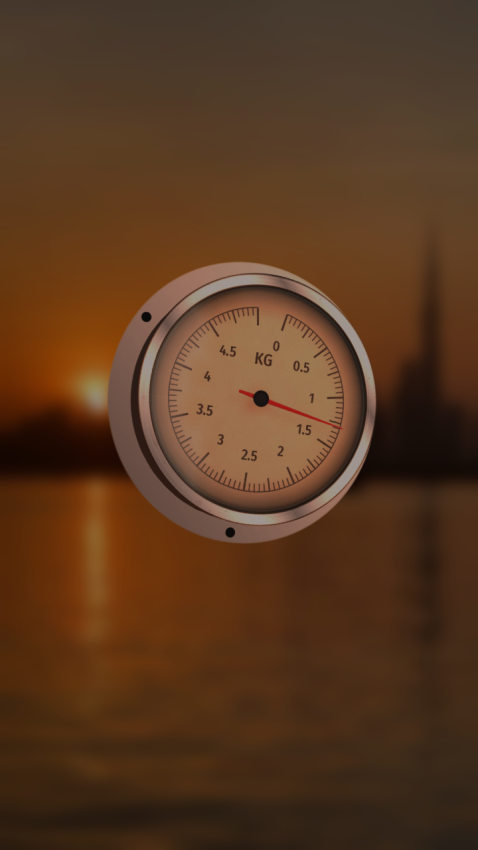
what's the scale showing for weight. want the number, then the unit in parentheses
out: 1.3 (kg)
